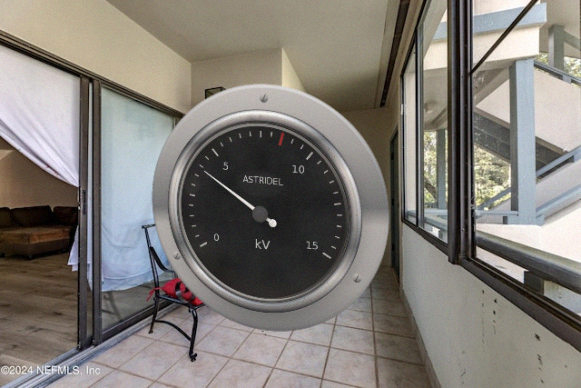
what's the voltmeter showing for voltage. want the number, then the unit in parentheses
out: 4 (kV)
